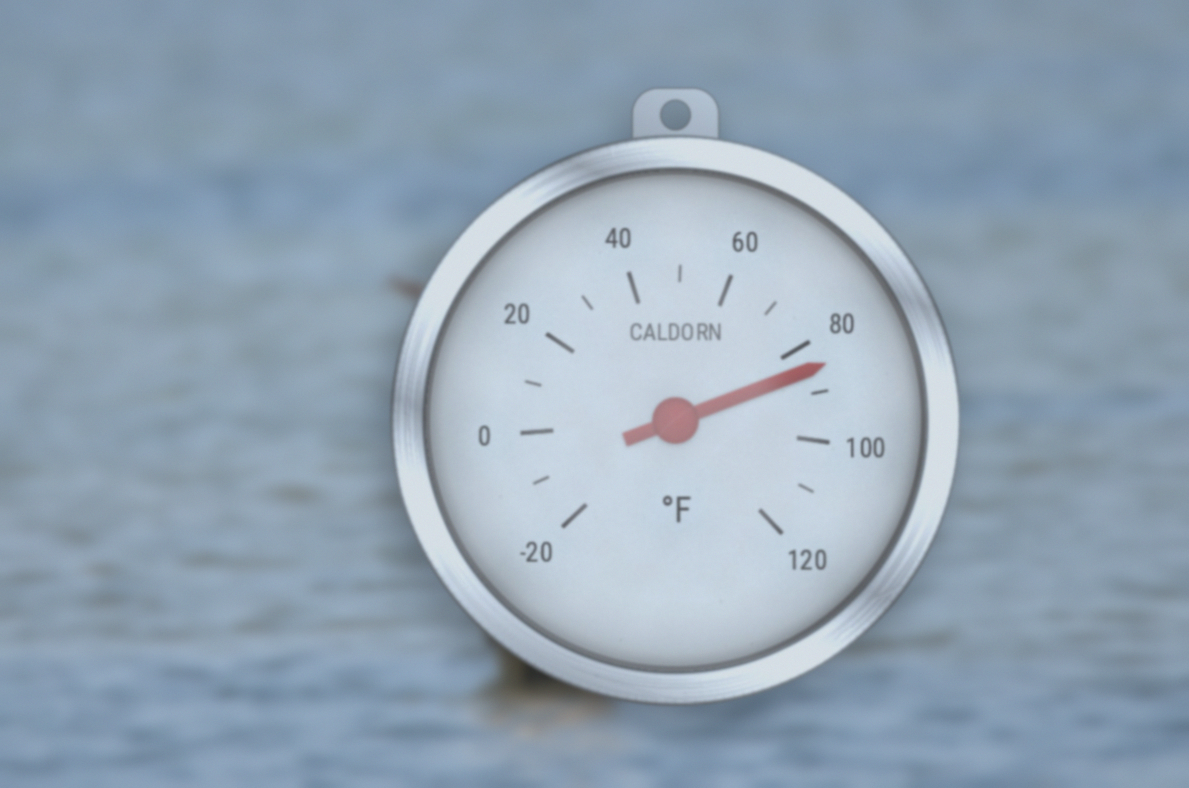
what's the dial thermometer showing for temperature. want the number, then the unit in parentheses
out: 85 (°F)
